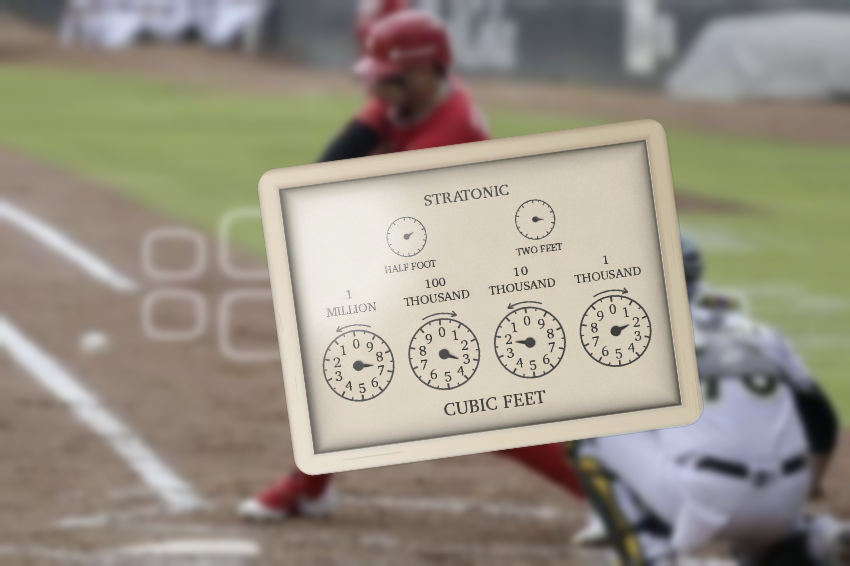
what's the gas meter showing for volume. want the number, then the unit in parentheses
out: 732200 (ft³)
